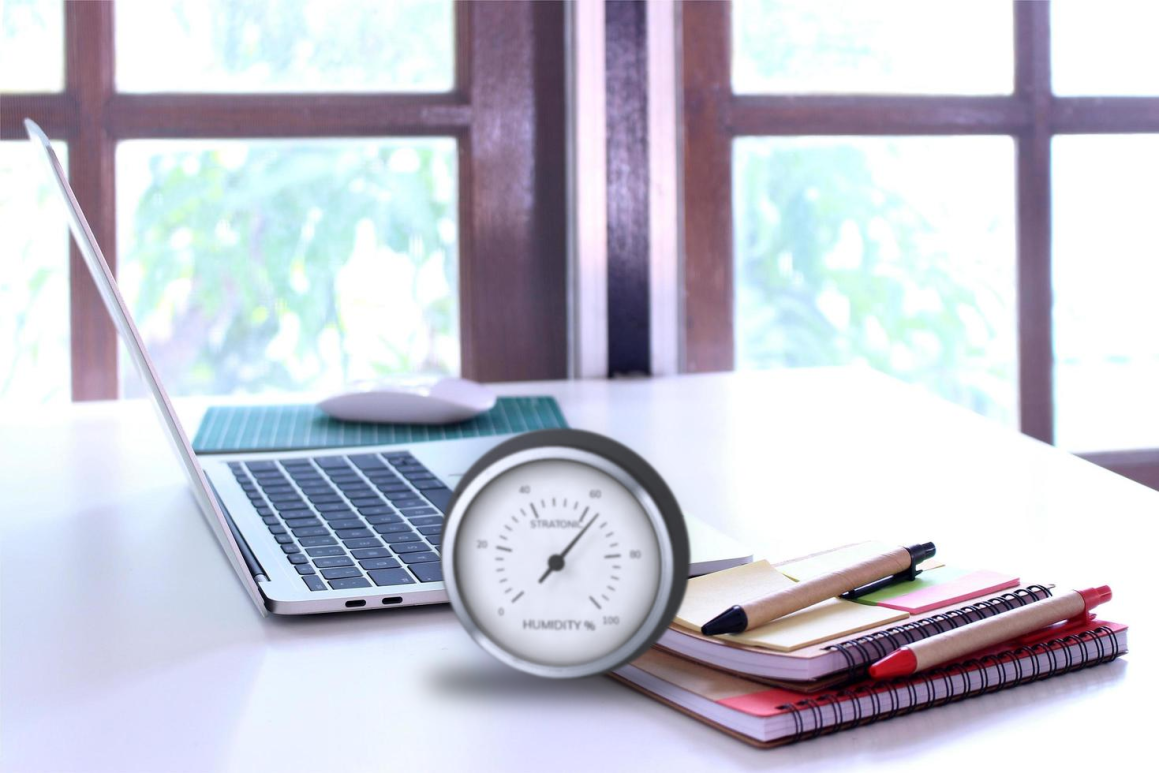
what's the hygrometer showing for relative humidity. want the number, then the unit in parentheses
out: 64 (%)
